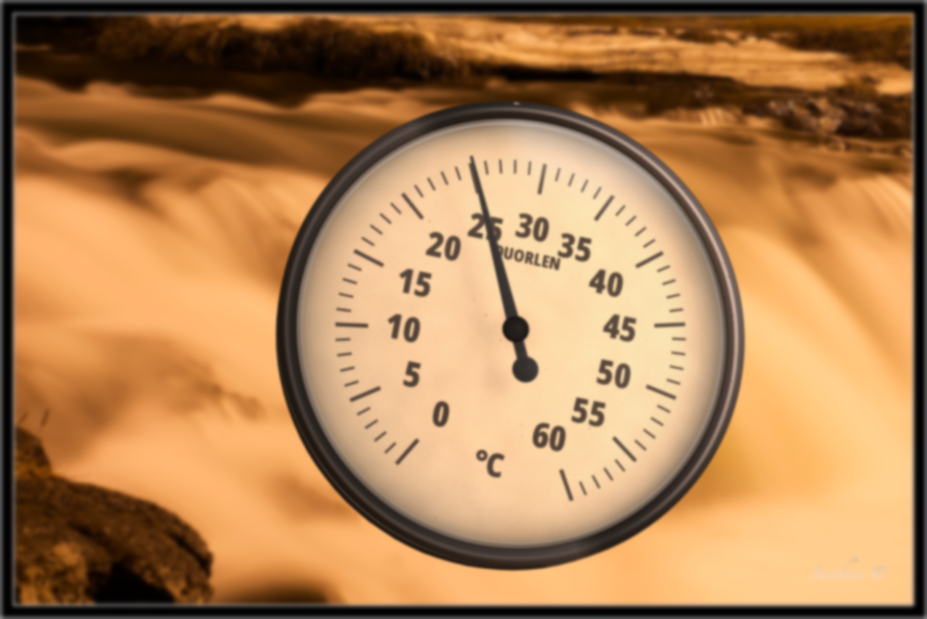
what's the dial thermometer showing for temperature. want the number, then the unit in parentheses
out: 25 (°C)
